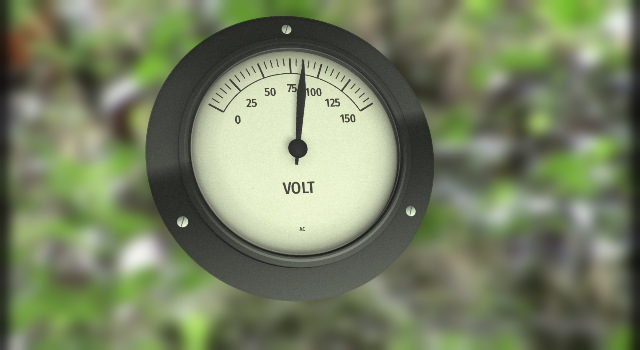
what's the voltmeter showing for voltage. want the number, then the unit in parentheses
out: 85 (V)
